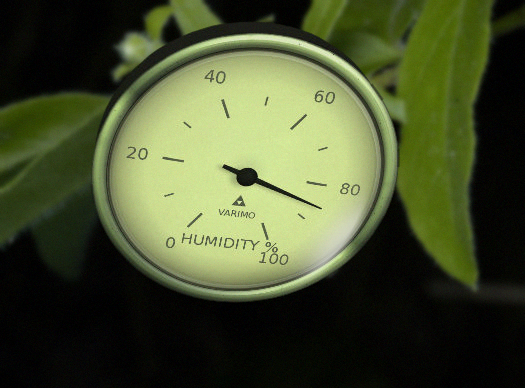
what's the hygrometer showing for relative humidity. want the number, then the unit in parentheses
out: 85 (%)
